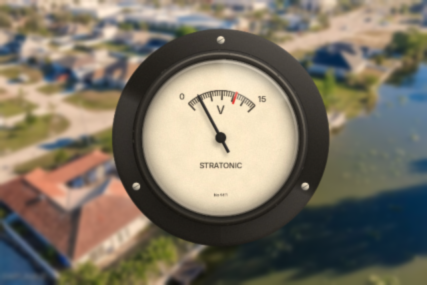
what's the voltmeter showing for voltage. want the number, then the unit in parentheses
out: 2.5 (V)
